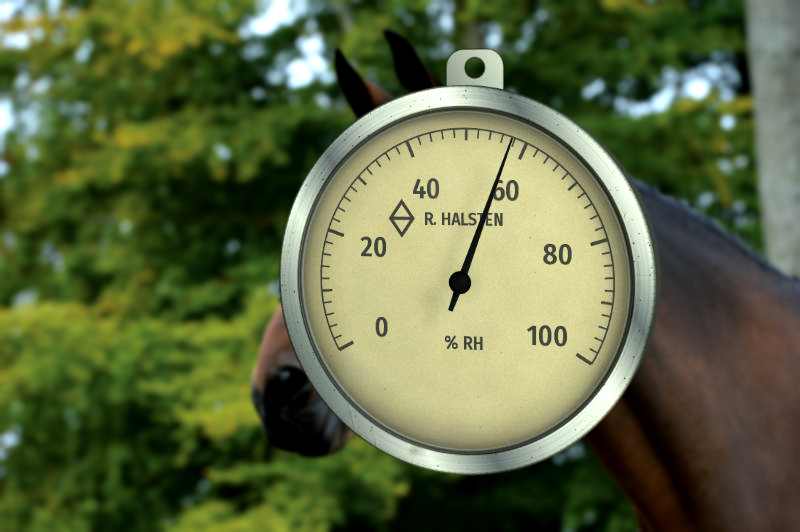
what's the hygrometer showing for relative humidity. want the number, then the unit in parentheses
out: 58 (%)
